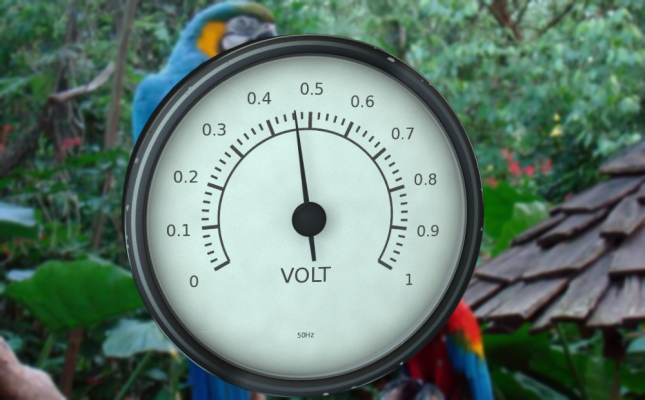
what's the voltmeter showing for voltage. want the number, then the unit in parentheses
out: 0.46 (V)
